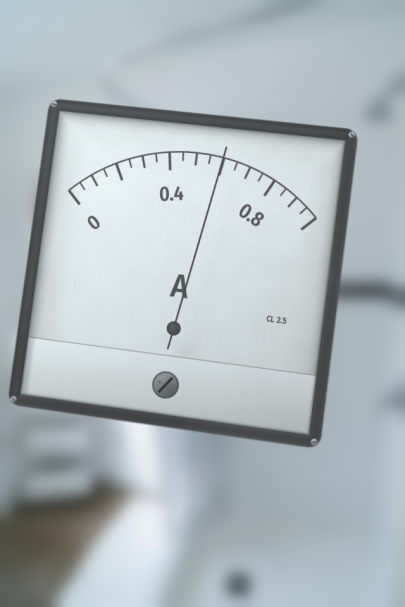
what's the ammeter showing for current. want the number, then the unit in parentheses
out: 0.6 (A)
